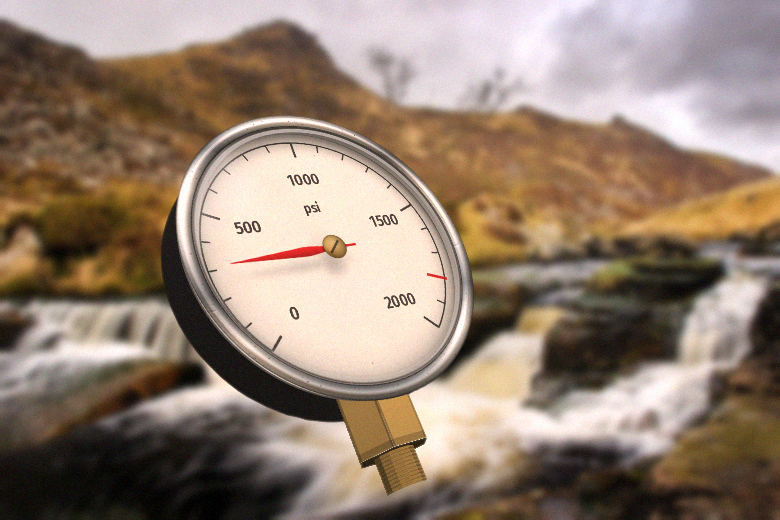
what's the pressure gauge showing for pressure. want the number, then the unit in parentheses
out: 300 (psi)
